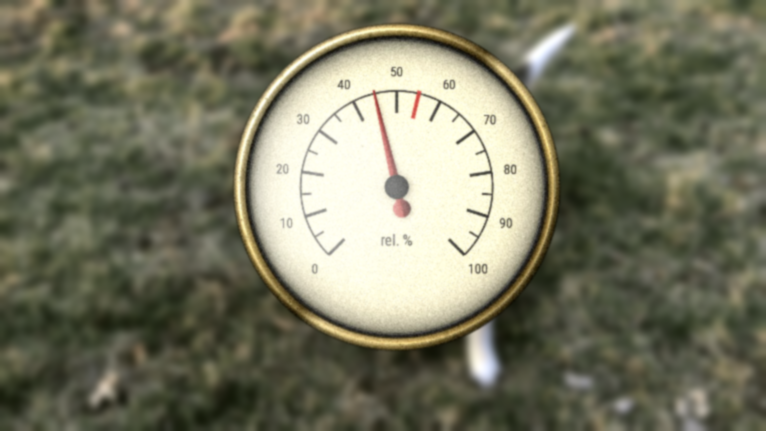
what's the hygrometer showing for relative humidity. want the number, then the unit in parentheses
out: 45 (%)
